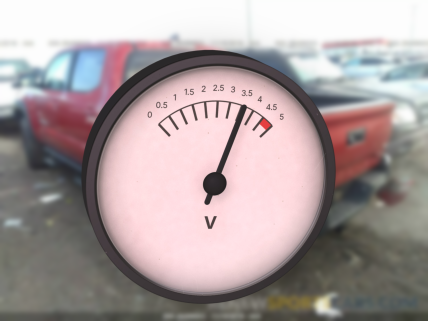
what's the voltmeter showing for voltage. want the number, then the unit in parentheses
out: 3.5 (V)
